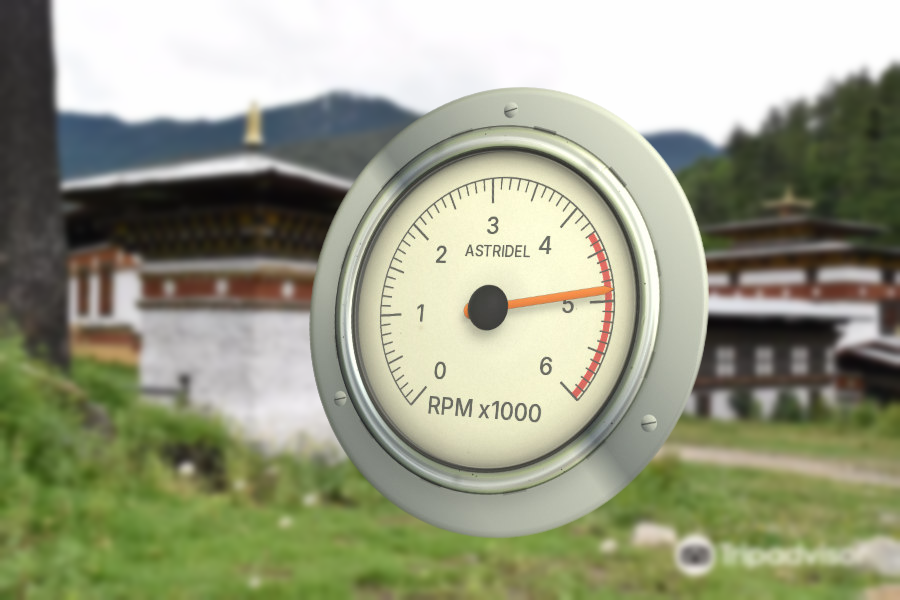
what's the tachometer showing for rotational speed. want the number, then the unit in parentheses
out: 4900 (rpm)
